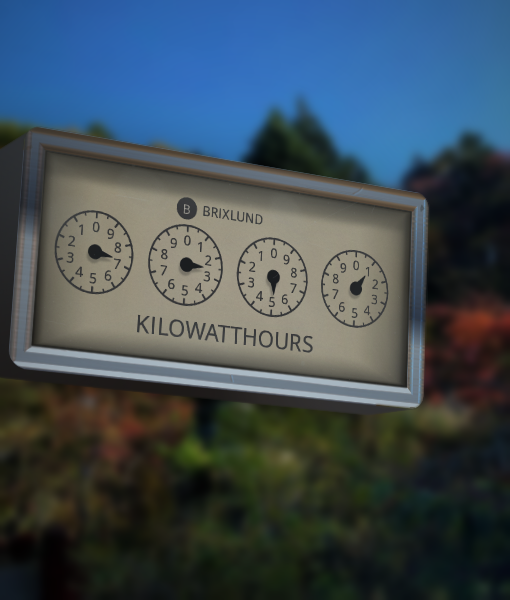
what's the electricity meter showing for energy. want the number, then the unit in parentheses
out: 7251 (kWh)
